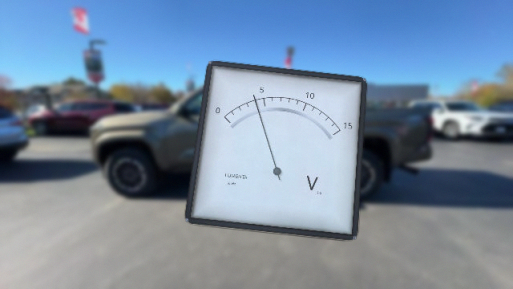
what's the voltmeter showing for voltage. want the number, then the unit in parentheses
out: 4 (V)
